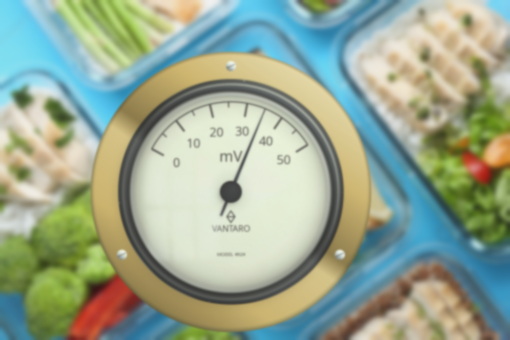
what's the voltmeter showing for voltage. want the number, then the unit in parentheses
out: 35 (mV)
